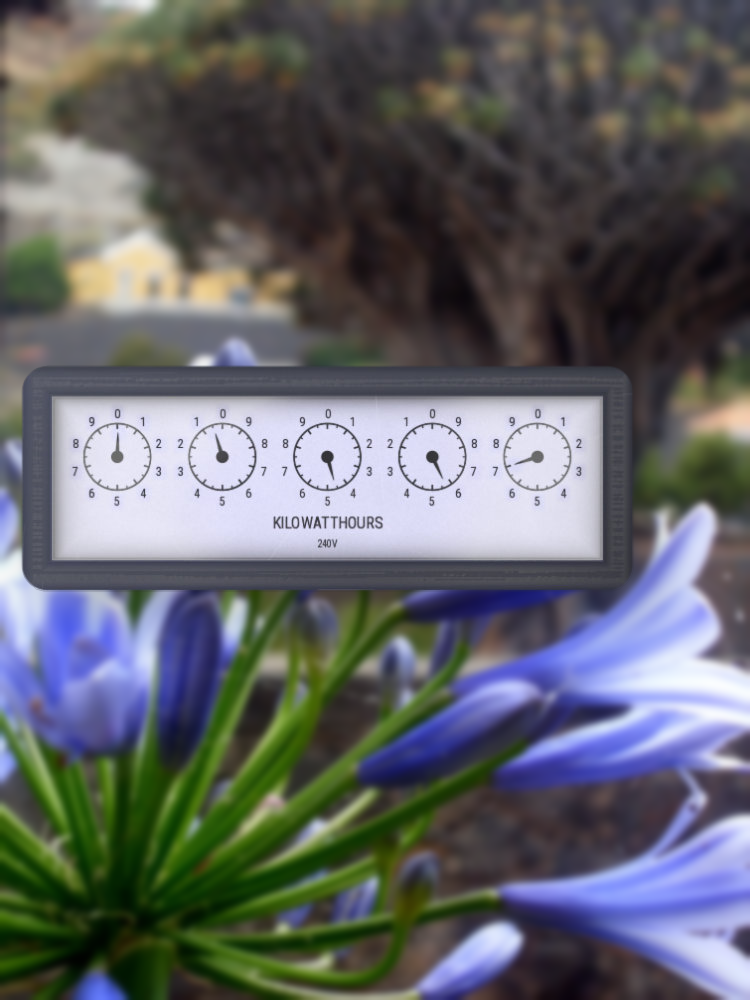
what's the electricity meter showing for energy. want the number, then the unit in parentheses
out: 457 (kWh)
